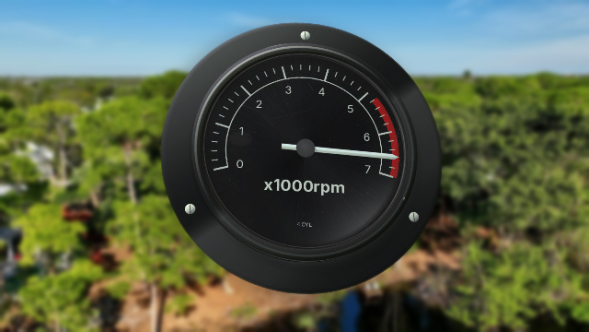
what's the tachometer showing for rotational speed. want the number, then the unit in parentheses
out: 6600 (rpm)
